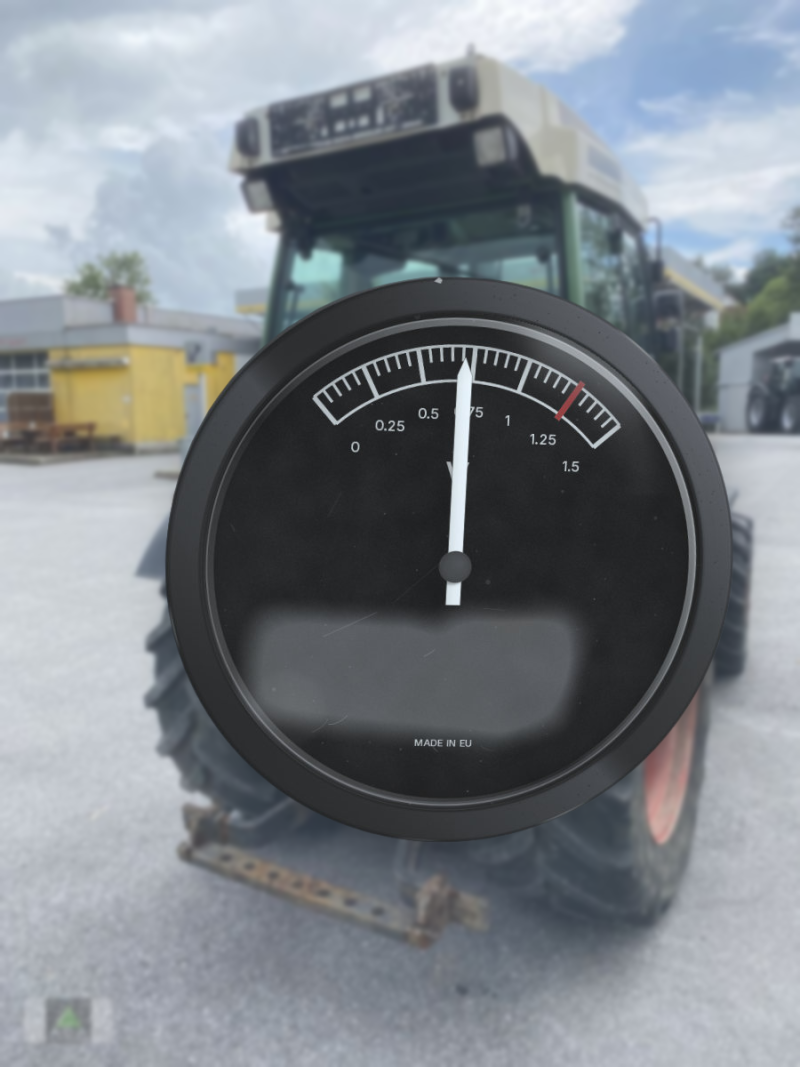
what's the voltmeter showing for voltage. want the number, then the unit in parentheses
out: 0.7 (V)
